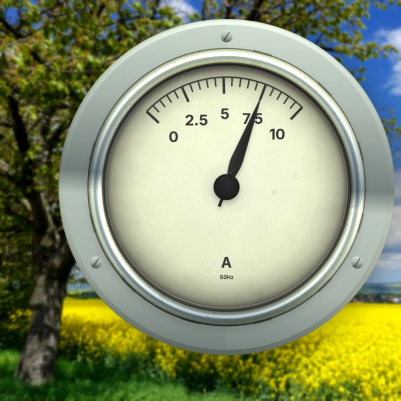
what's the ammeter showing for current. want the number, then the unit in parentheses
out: 7.5 (A)
